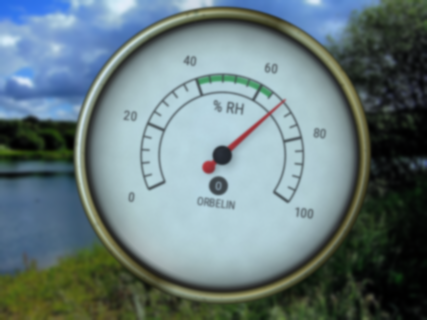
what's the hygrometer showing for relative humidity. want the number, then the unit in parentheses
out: 68 (%)
